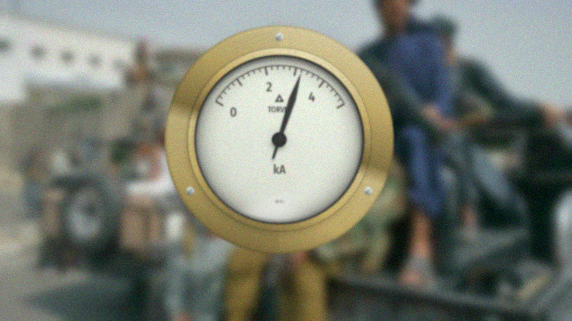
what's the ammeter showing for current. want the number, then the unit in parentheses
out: 3.2 (kA)
